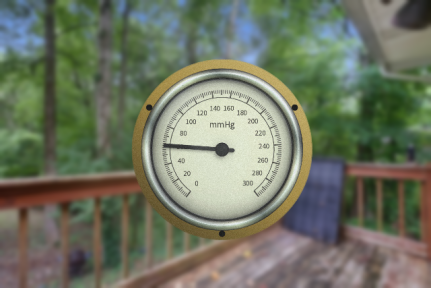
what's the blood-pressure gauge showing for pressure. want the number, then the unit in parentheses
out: 60 (mmHg)
